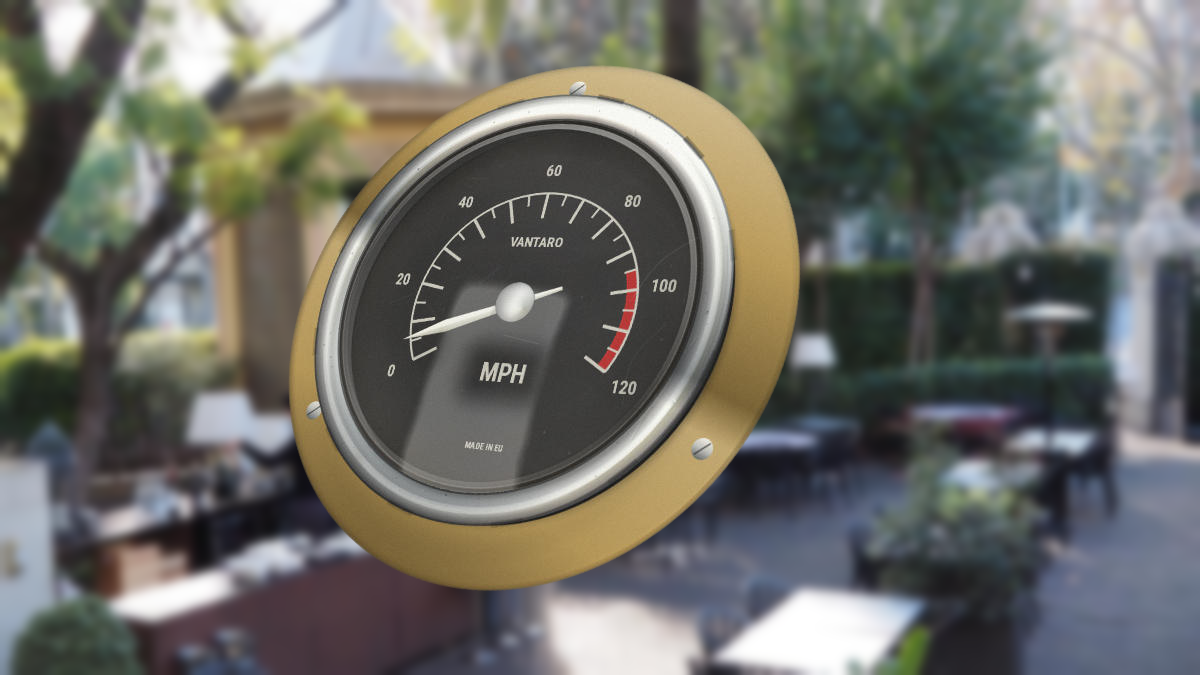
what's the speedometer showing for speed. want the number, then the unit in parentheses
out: 5 (mph)
